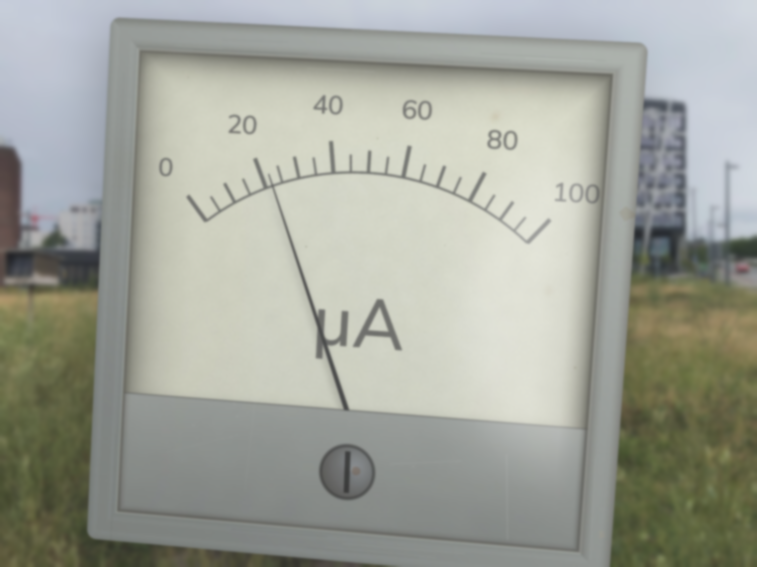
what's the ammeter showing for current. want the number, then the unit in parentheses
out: 22.5 (µA)
